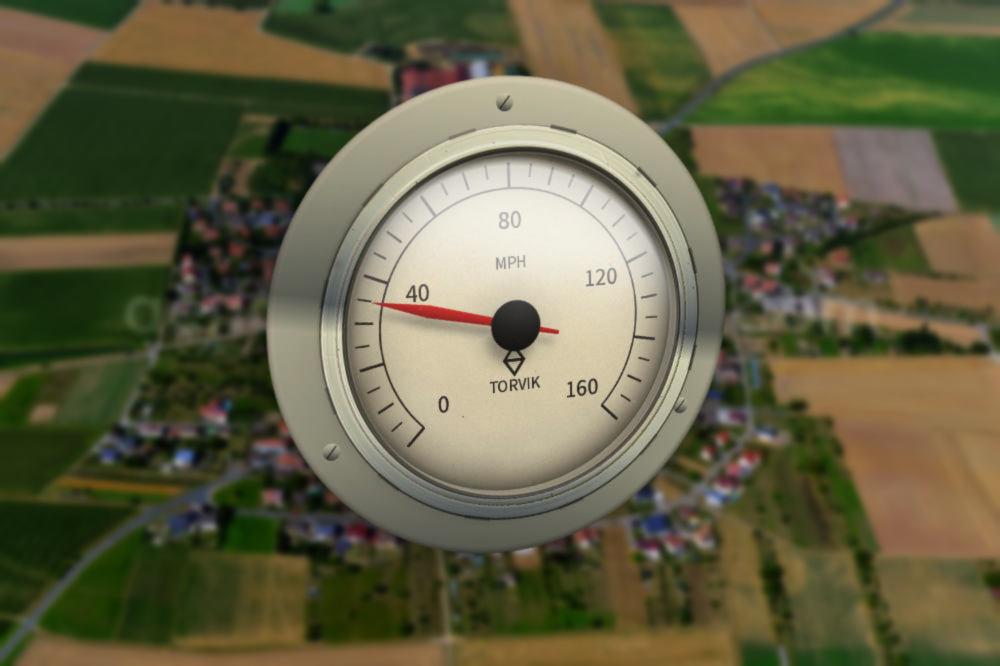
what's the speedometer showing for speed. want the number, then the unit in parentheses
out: 35 (mph)
